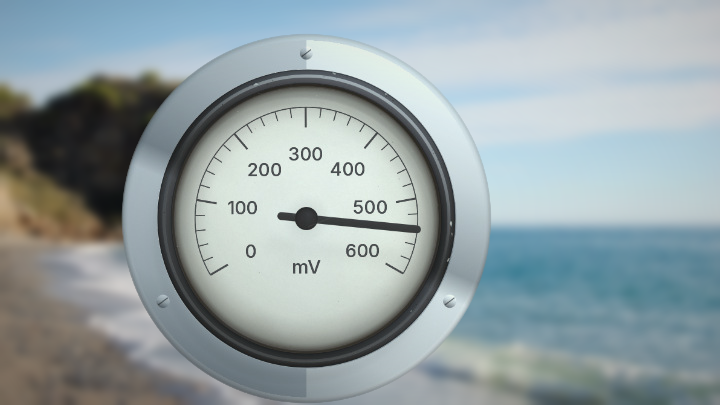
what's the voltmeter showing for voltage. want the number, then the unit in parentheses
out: 540 (mV)
